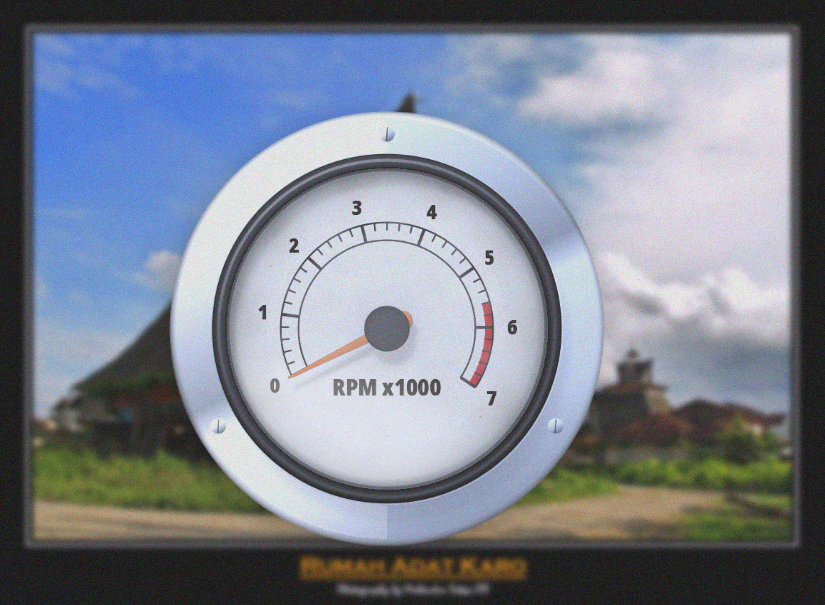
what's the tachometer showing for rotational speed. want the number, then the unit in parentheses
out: 0 (rpm)
